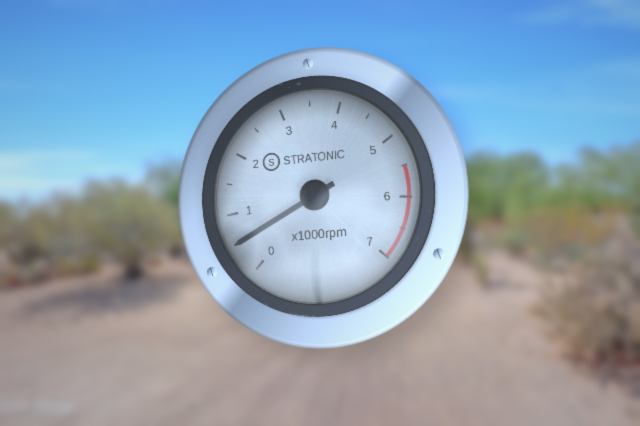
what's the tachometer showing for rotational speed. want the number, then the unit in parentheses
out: 500 (rpm)
